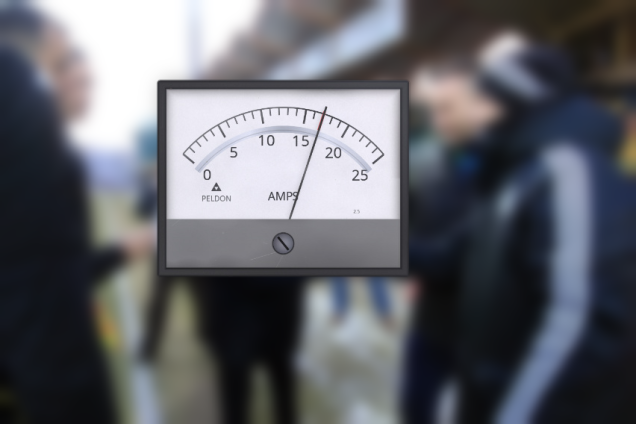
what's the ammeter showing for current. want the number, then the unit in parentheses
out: 17 (A)
